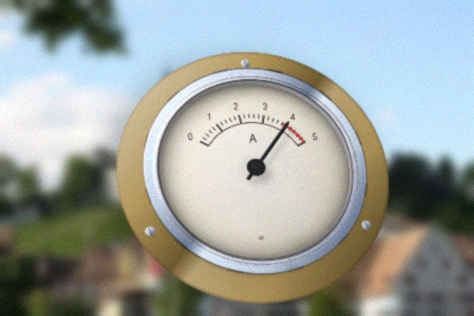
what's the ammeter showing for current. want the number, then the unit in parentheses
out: 4 (A)
